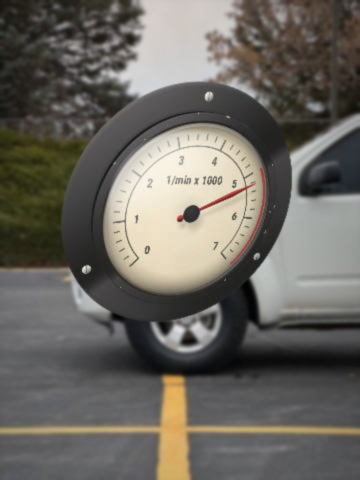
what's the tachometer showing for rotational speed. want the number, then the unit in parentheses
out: 5200 (rpm)
